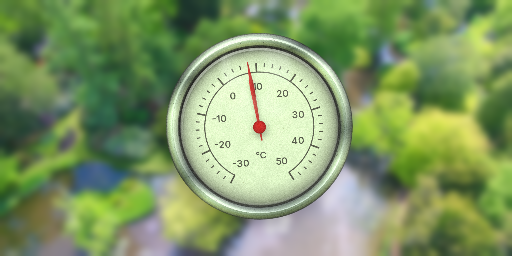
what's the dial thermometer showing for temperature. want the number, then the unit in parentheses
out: 8 (°C)
